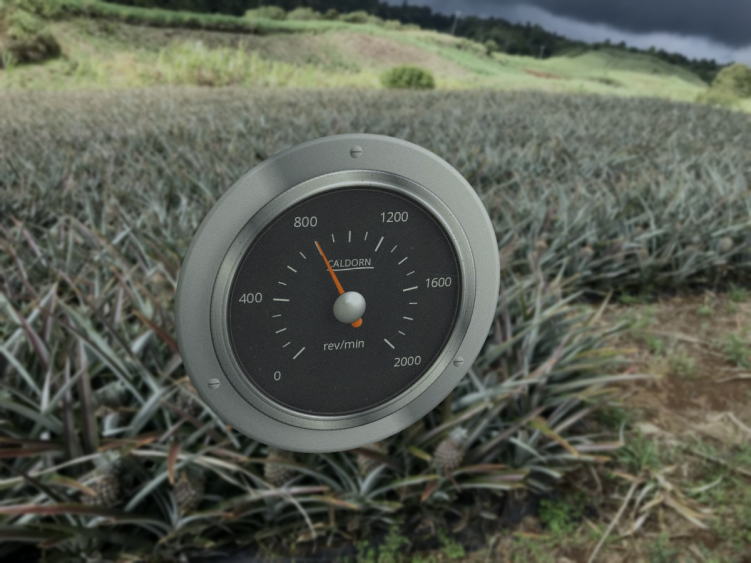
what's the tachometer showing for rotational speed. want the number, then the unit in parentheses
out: 800 (rpm)
